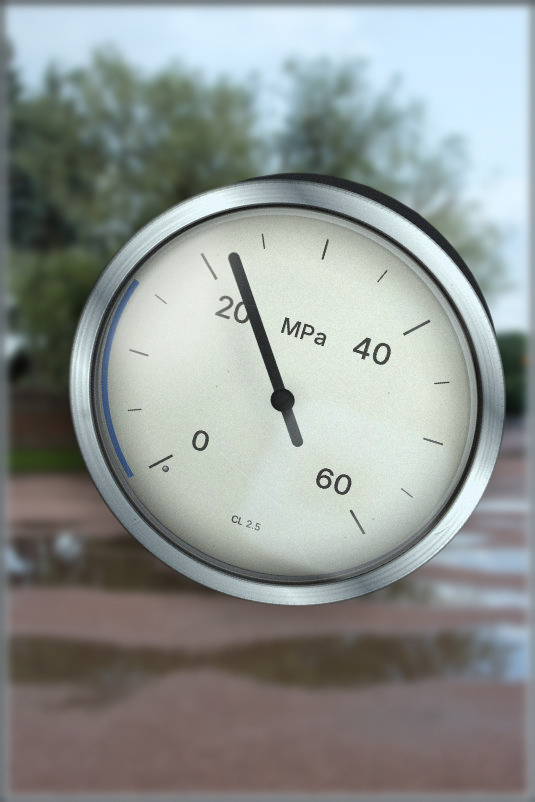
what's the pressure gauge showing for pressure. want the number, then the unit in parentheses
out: 22.5 (MPa)
